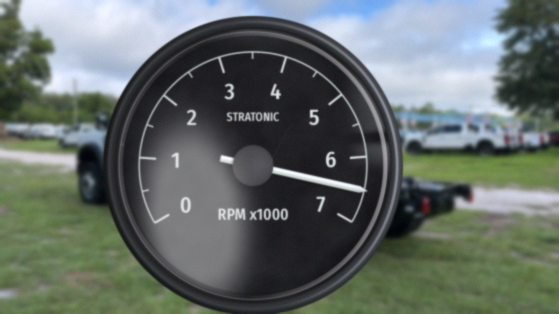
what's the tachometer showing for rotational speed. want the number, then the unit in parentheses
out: 6500 (rpm)
